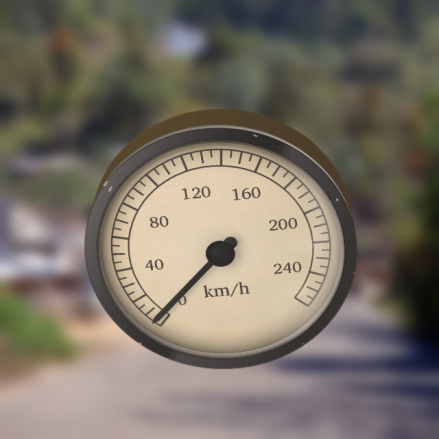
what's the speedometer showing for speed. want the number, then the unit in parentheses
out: 5 (km/h)
